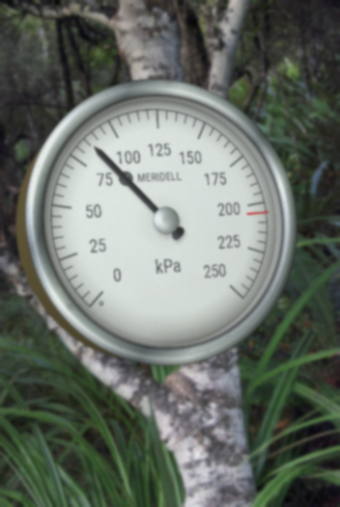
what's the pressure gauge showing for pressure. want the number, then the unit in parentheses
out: 85 (kPa)
